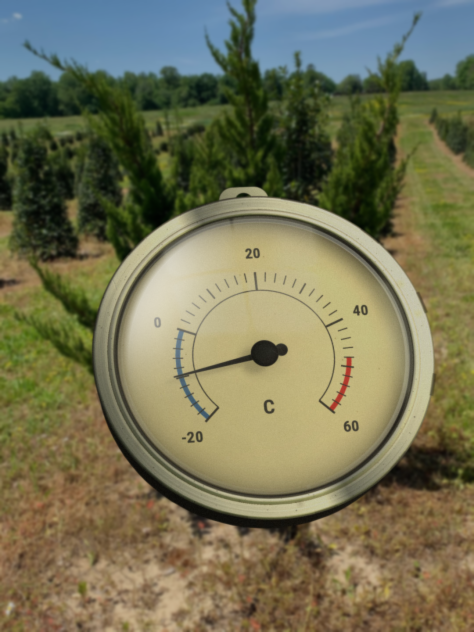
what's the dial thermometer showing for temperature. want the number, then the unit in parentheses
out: -10 (°C)
